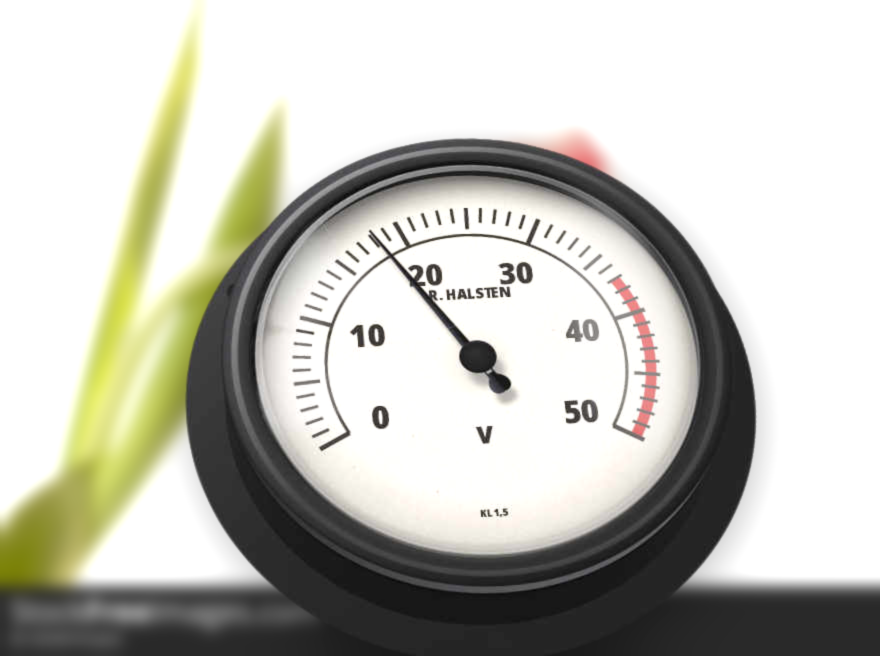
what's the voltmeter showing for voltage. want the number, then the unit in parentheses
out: 18 (V)
